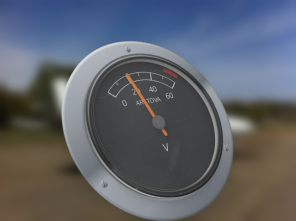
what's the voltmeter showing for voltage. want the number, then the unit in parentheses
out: 20 (V)
